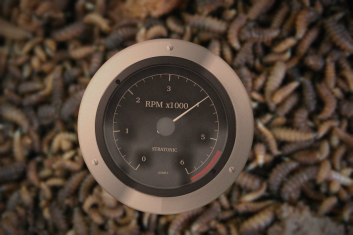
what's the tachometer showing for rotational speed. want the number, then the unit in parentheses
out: 4000 (rpm)
